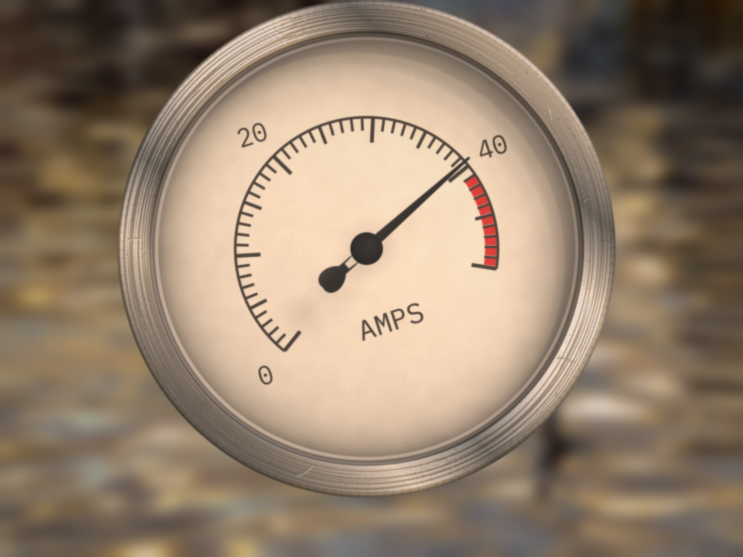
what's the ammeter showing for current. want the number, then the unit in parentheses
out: 39.5 (A)
